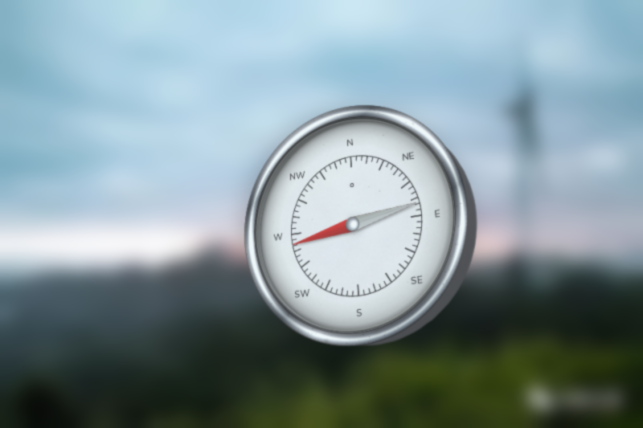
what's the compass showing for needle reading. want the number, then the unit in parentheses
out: 260 (°)
